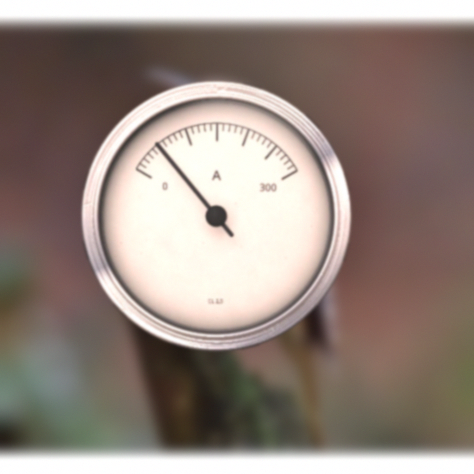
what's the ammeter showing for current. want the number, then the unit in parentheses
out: 50 (A)
